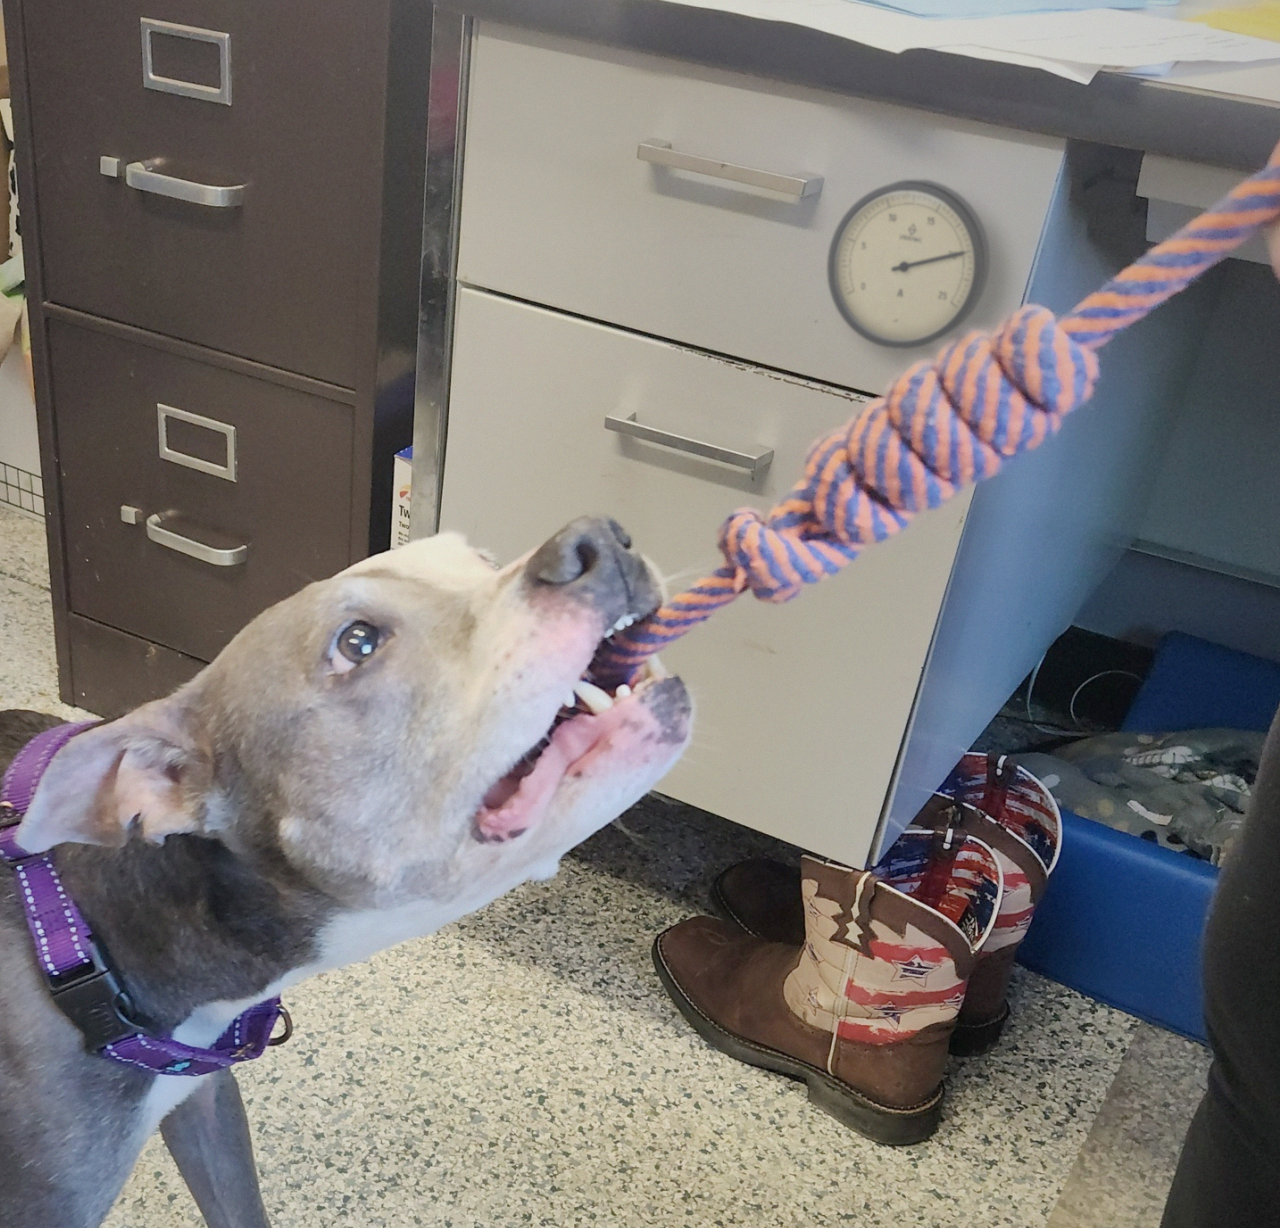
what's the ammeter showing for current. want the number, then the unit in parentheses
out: 20 (A)
